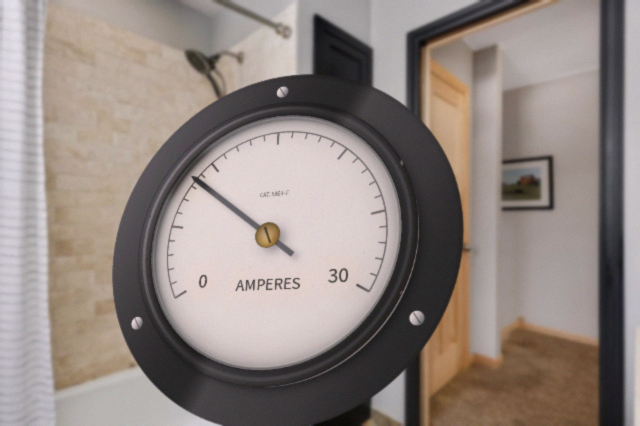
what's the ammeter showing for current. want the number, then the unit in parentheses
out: 8.5 (A)
